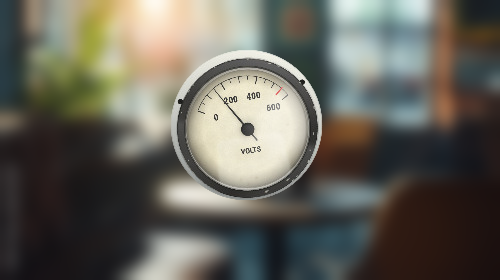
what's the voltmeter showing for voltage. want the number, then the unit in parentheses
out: 150 (V)
